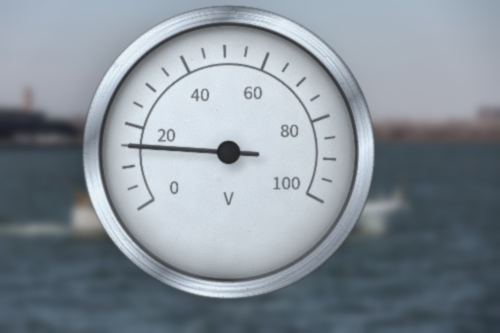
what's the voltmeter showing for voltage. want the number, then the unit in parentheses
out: 15 (V)
